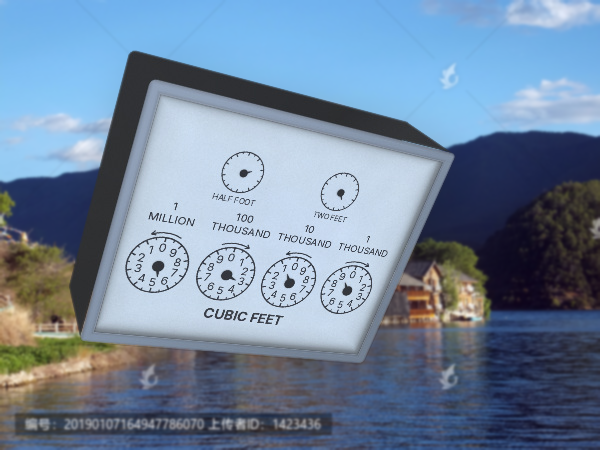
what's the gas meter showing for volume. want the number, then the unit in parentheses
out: 530900 (ft³)
